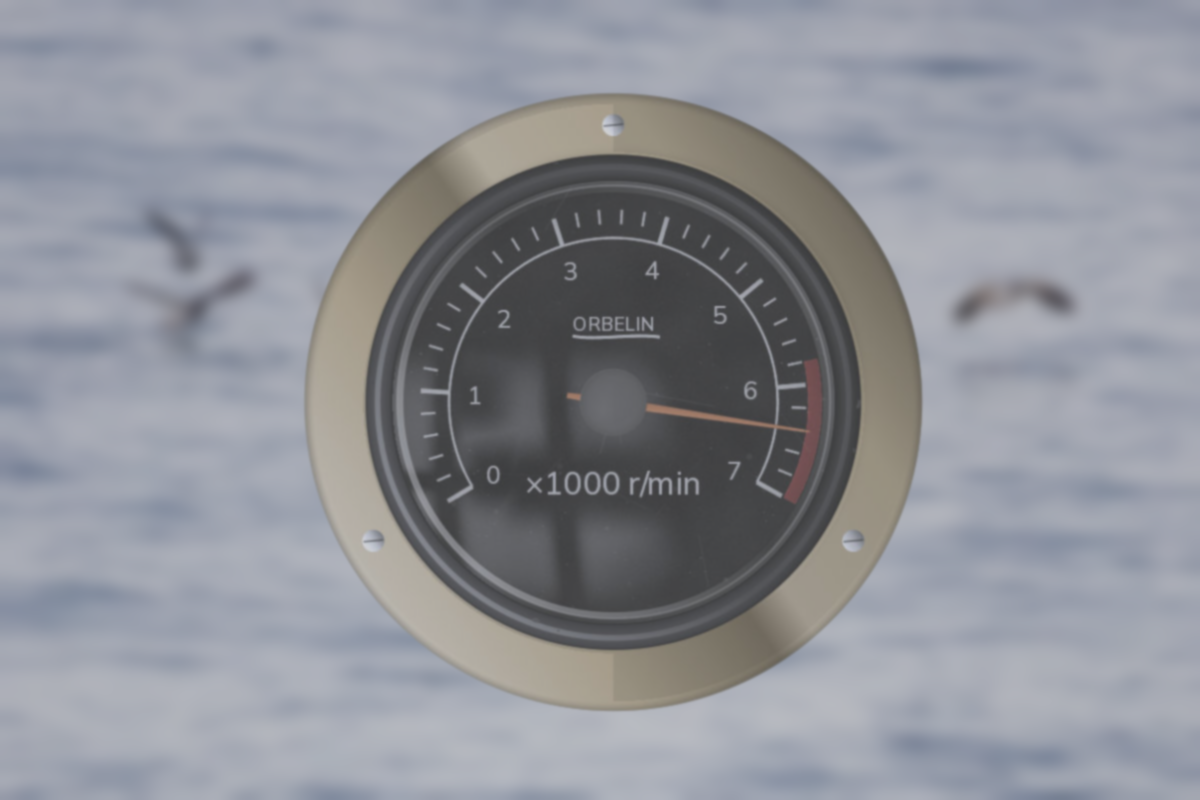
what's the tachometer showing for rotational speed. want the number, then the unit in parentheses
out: 6400 (rpm)
